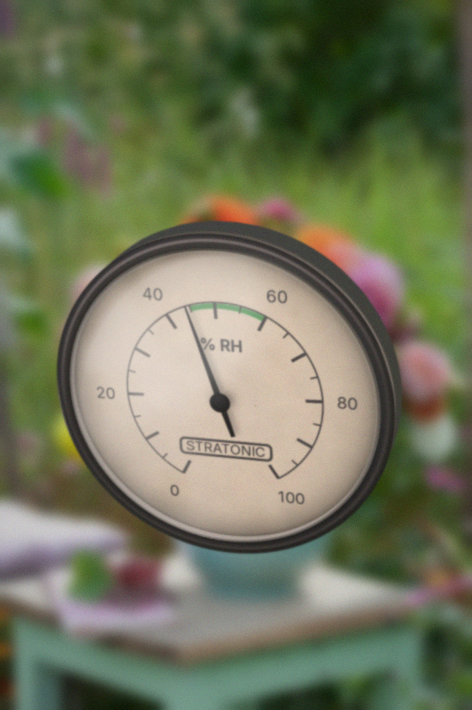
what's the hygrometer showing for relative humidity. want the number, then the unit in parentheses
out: 45 (%)
